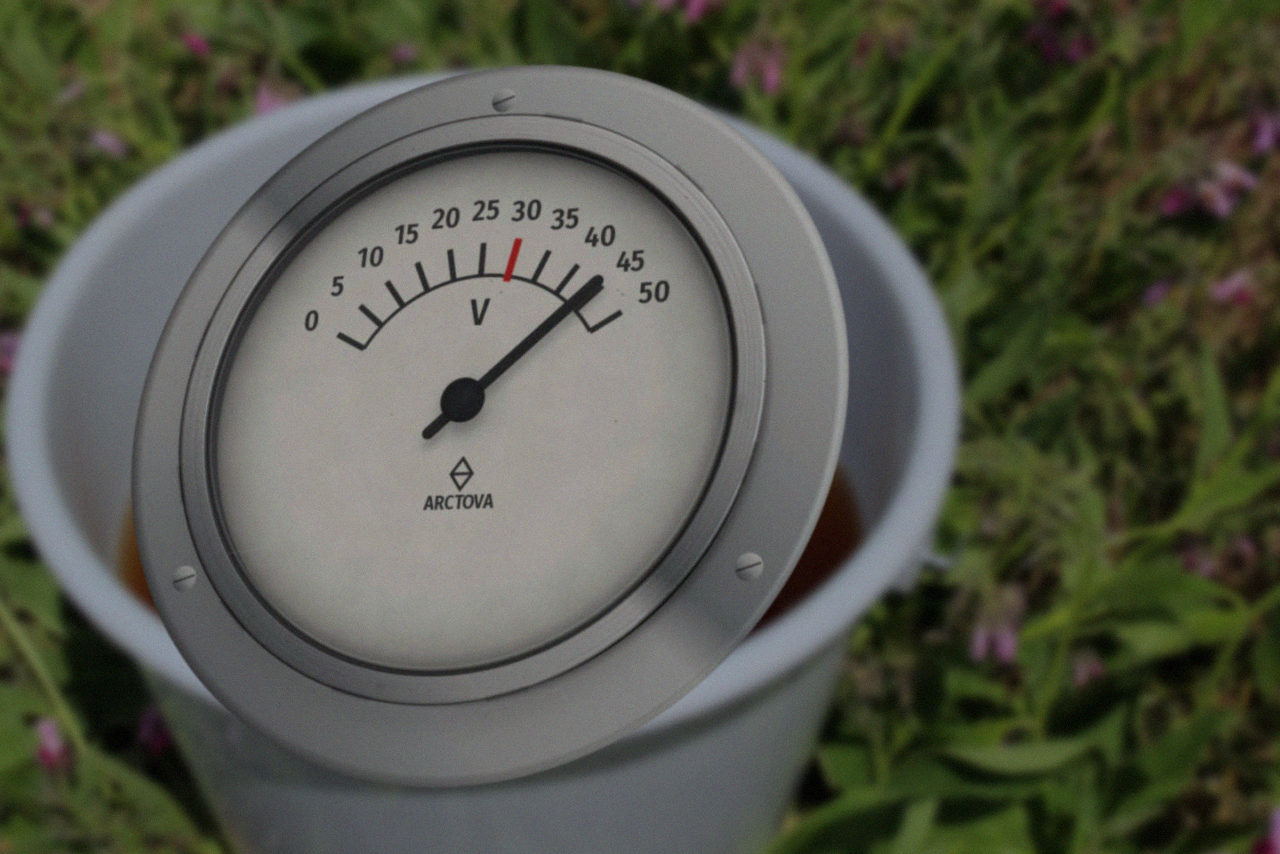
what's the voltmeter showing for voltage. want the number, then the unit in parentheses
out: 45 (V)
